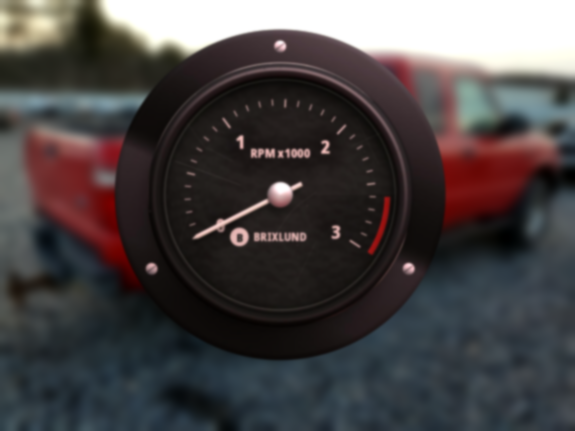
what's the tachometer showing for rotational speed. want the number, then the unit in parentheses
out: 0 (rpm)
